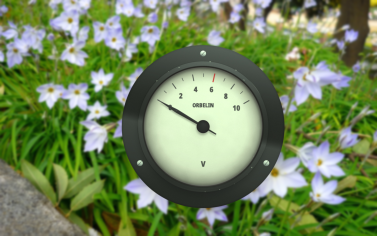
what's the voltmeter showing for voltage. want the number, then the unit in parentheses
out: 0 (V)
